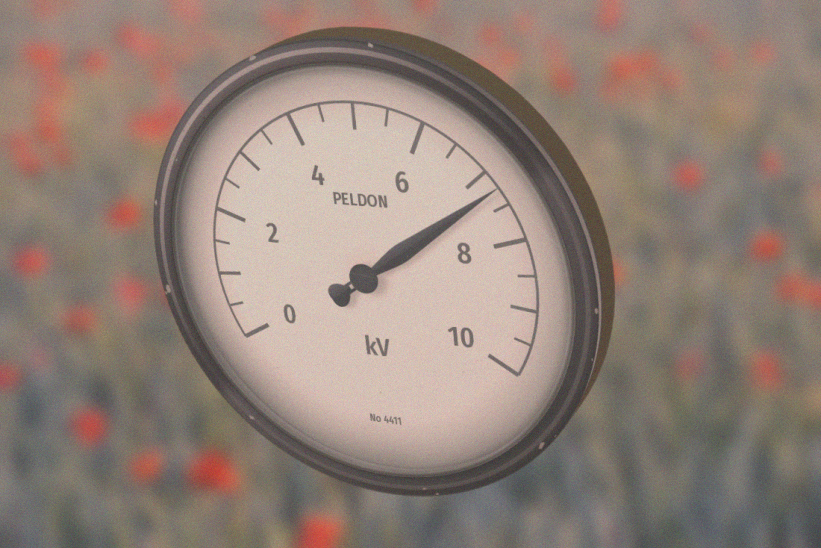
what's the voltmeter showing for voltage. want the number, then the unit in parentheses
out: 7.25 (kV)
